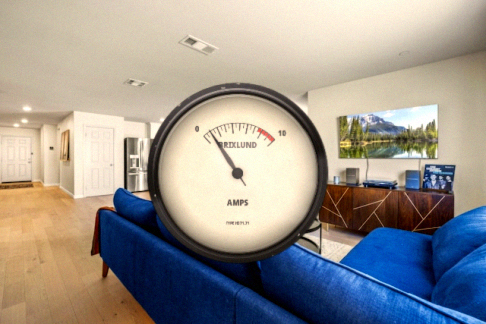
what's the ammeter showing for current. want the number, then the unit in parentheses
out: 1 (A)
